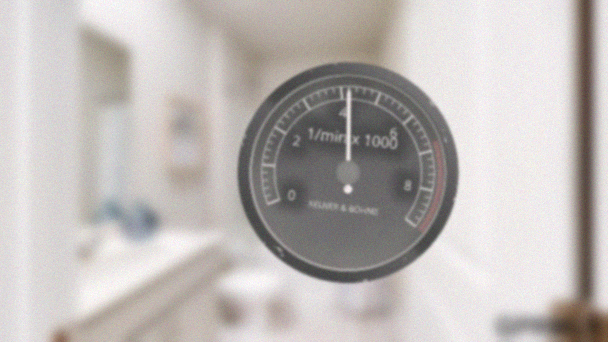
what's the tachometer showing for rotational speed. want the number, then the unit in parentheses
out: 4200 (rpm)
